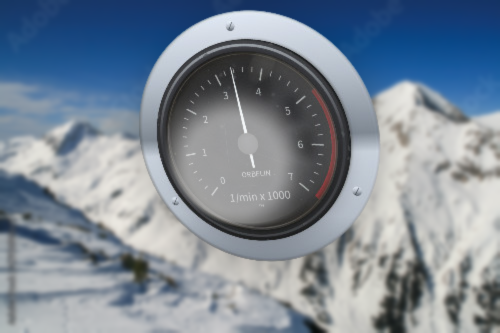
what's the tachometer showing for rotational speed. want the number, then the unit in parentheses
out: 3400 (rpm)
